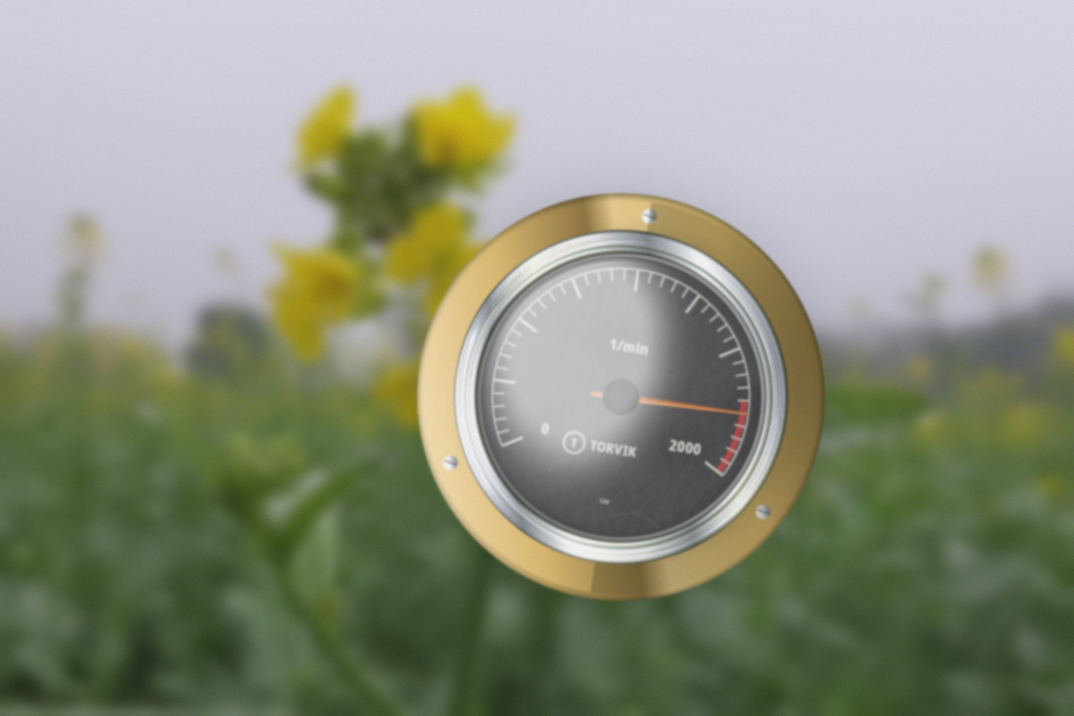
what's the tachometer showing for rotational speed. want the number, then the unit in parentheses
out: 1750 (rpm)
